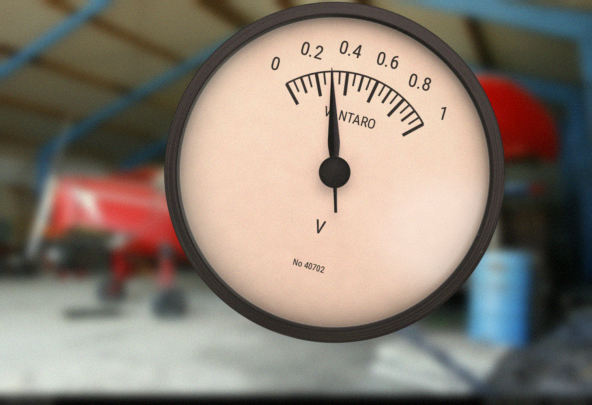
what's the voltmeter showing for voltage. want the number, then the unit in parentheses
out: 0.3 (V)
